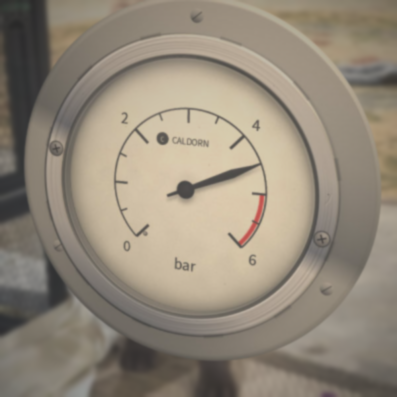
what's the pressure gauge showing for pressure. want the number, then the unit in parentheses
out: 4.5 (bar)
